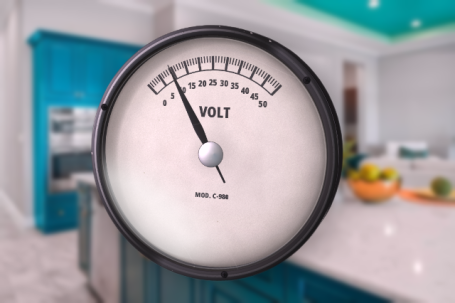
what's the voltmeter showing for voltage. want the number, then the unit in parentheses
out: 10 (V)
